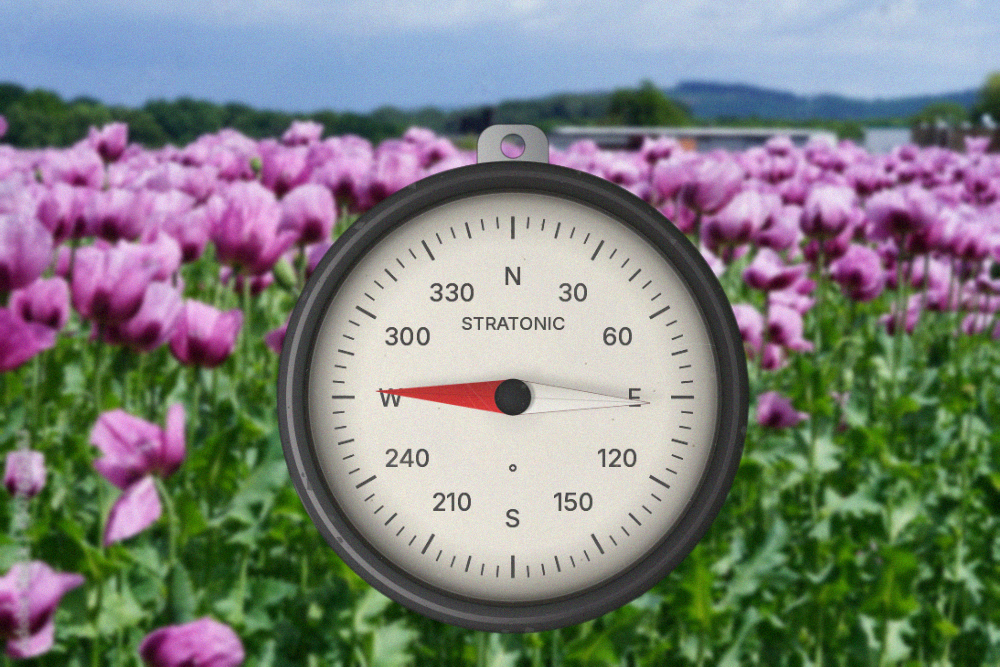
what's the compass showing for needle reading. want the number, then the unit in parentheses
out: 272.5 (°)
